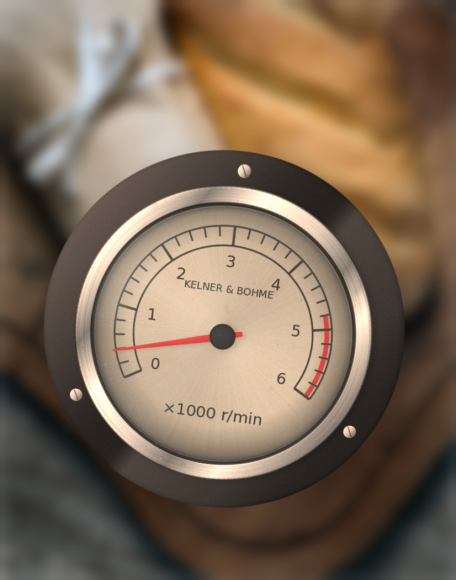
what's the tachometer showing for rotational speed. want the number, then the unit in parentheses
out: 400 (rpm)
